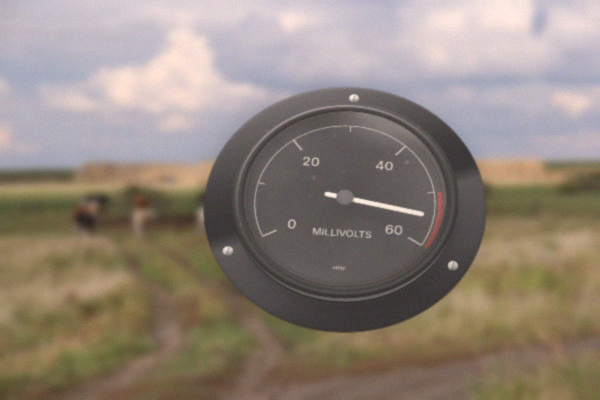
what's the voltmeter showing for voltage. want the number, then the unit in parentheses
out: 55 (mV)
